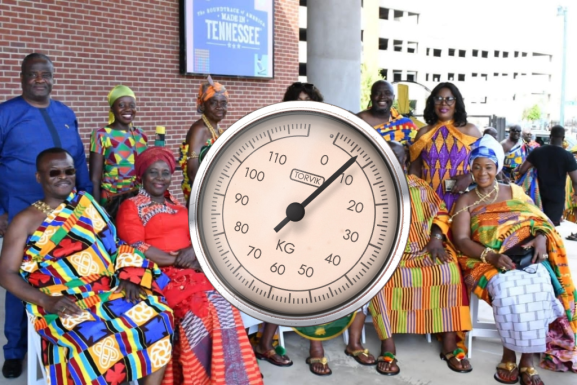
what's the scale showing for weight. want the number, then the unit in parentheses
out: 7 (kg)
